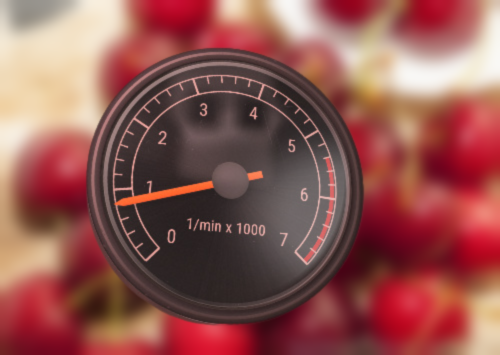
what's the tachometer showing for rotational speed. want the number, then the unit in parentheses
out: 800 (rpm)
